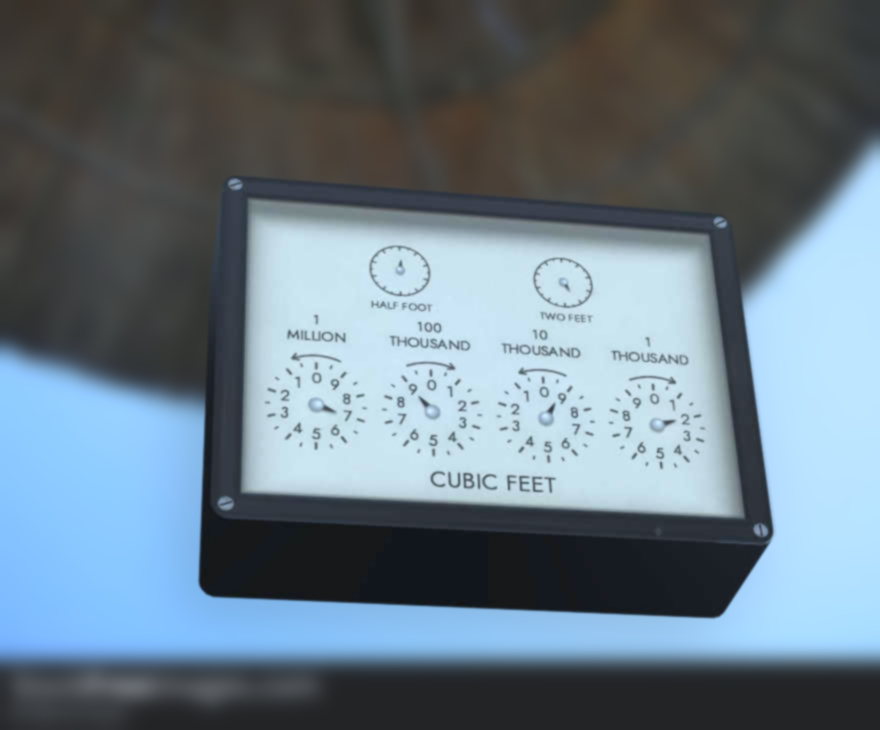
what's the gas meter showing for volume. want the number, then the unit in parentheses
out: 689200 (ft³)
